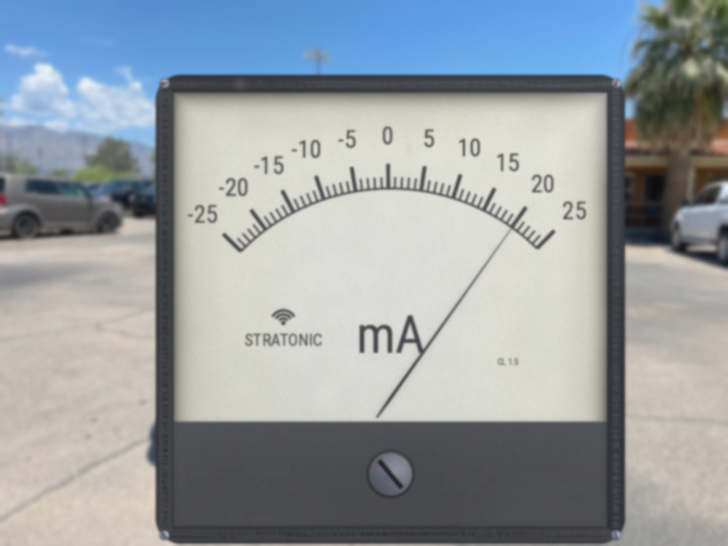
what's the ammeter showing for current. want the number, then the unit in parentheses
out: 20 (mA)
